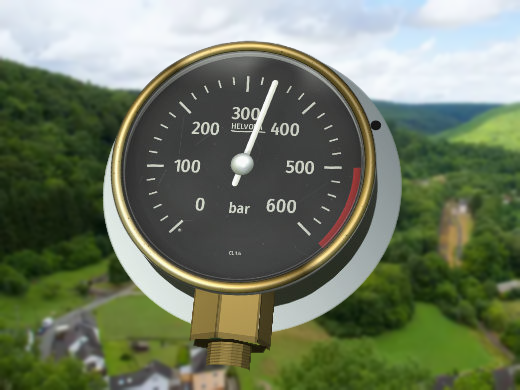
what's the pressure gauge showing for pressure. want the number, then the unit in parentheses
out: 340 (bar)
